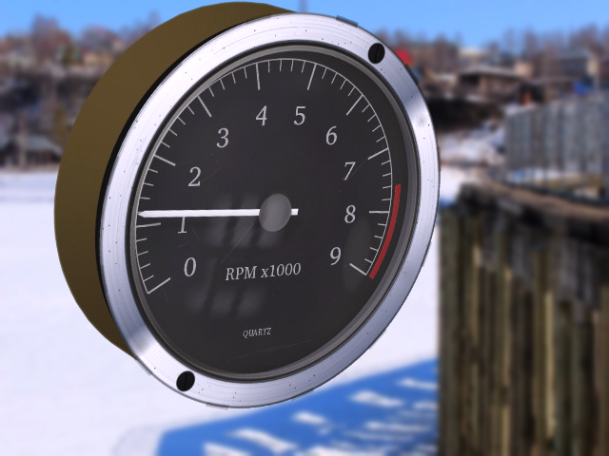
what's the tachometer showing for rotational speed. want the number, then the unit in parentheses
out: 1200 (rpm)
